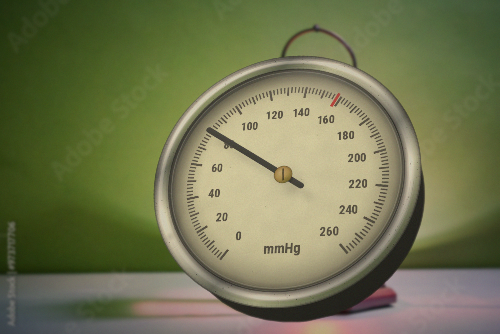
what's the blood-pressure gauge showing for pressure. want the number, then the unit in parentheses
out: 80 (mmHg)
